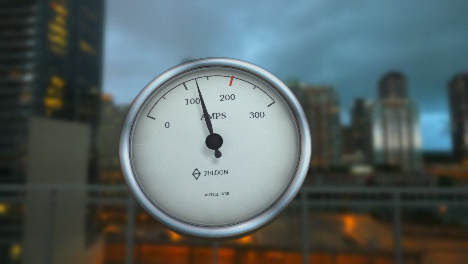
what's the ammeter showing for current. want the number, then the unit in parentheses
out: 125 (A)
